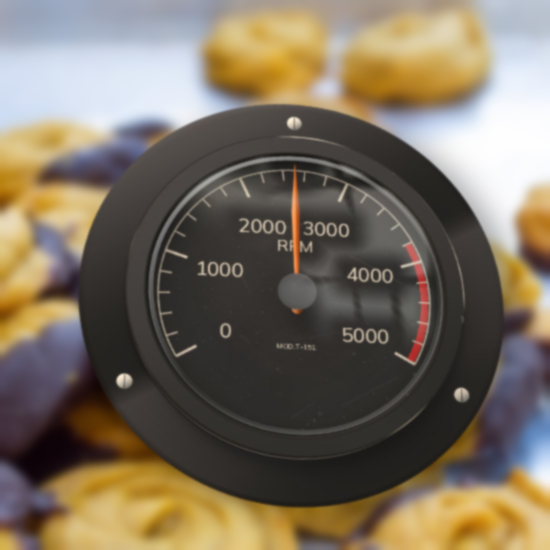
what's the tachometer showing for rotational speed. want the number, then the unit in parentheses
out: 2500 (rpm)
